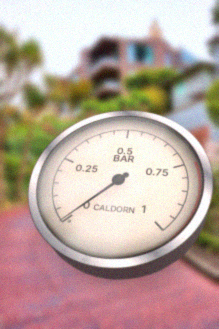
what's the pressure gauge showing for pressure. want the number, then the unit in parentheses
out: 0 (bar)
